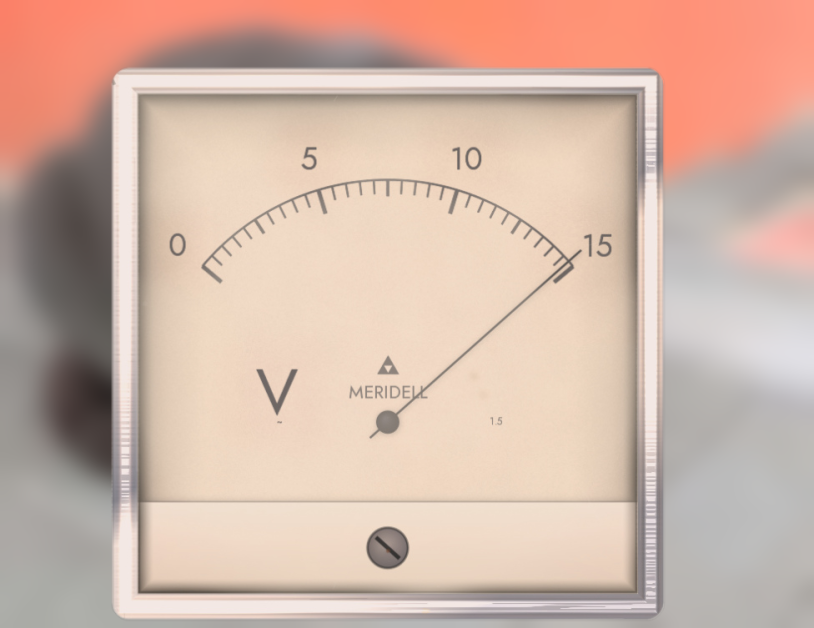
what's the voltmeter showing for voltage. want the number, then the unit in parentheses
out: 14.75 (V)
